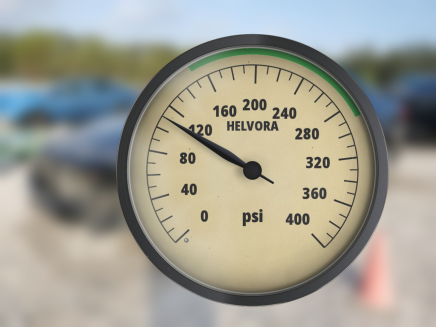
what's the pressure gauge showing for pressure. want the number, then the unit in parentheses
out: 110 (psi)
